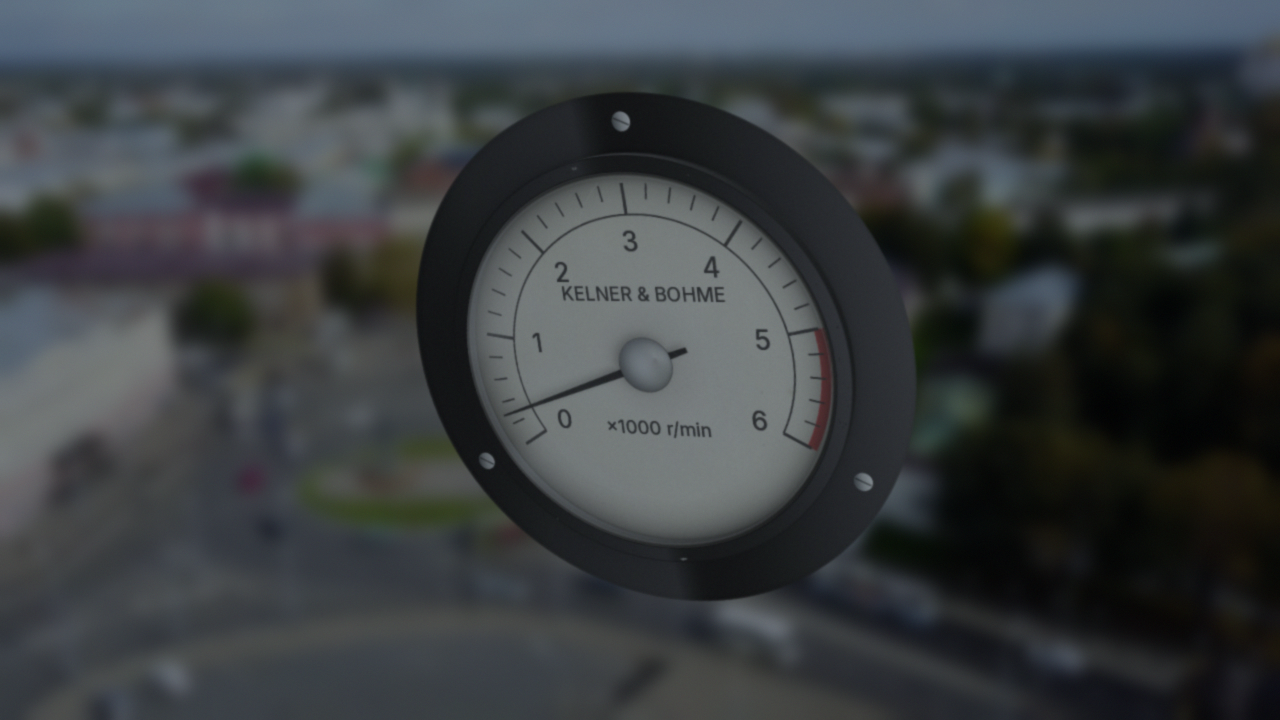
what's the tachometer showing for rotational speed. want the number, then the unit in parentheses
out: 300 (rpm)
